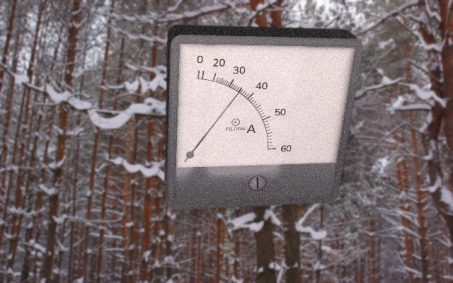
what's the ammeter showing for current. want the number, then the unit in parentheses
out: 35 (A)
